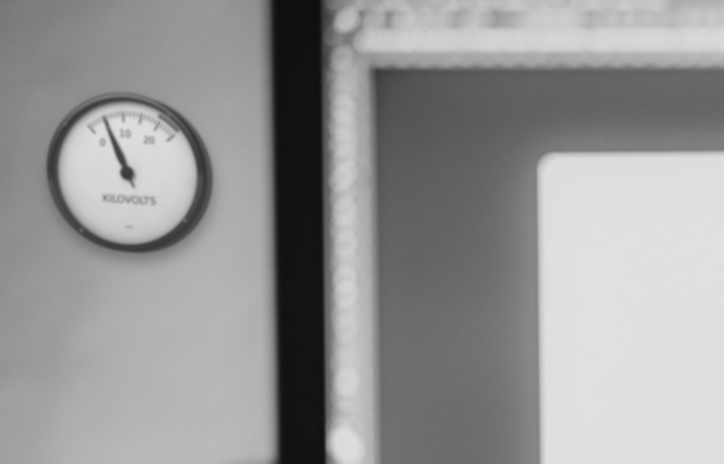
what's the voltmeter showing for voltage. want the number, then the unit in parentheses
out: 5 (kV)
